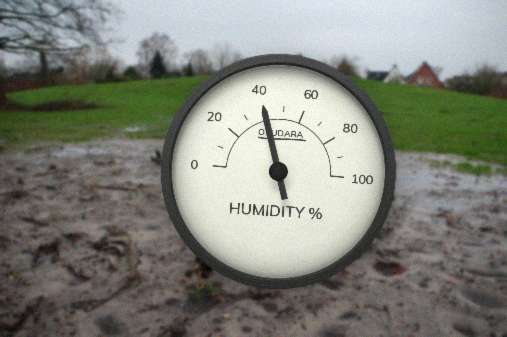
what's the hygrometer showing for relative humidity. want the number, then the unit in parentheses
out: 40 (%)
